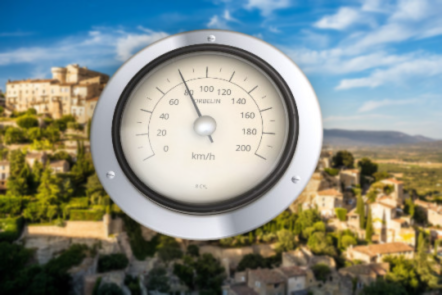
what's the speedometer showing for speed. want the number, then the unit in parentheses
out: 80 (km/h)
